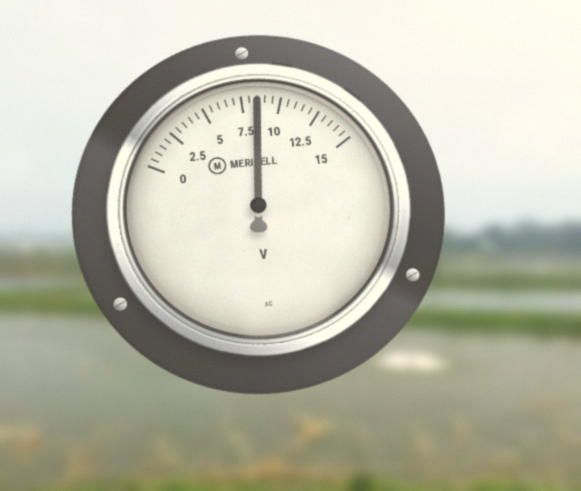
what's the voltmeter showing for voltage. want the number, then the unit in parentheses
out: 8.5 (V)
